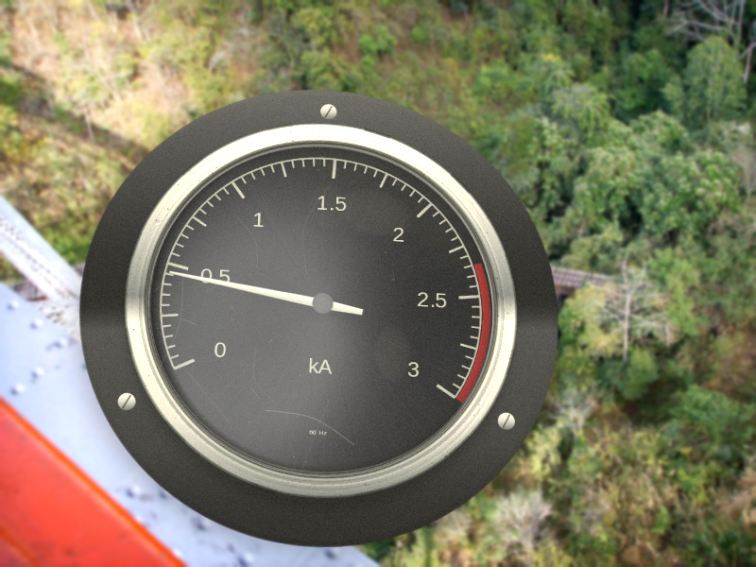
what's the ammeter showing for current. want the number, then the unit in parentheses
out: 0.45 (kA)
